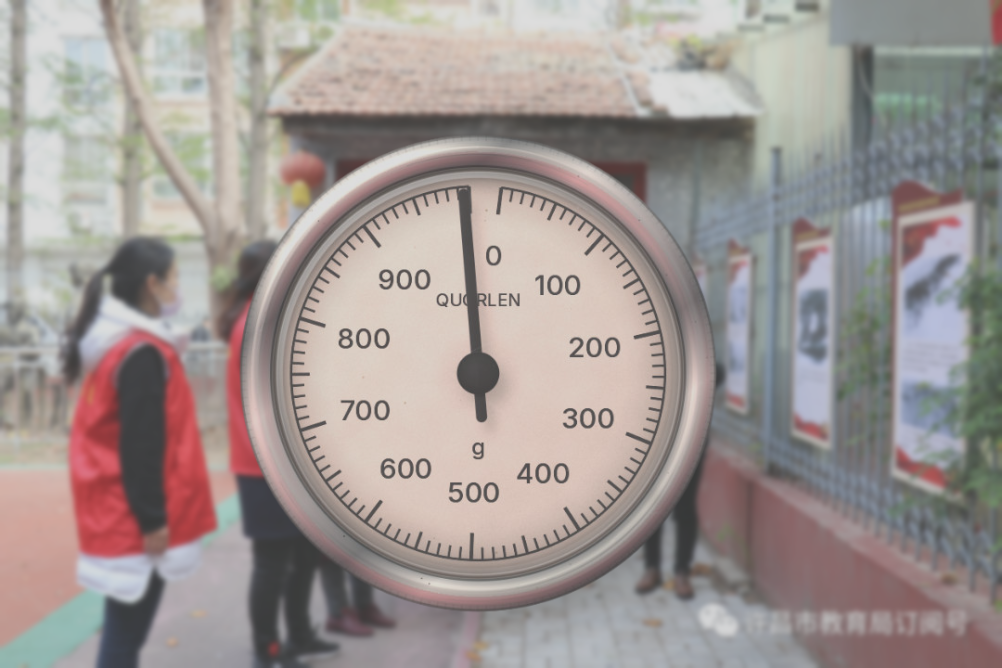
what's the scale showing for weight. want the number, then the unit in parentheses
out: 995 (g)
